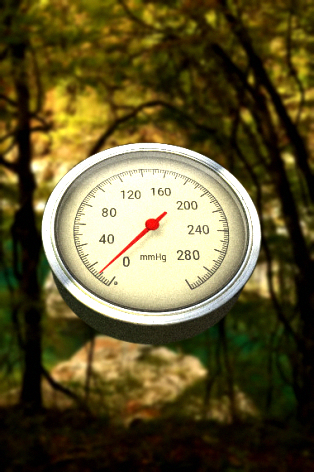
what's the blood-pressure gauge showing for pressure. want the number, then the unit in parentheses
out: 10 (mmHg)
